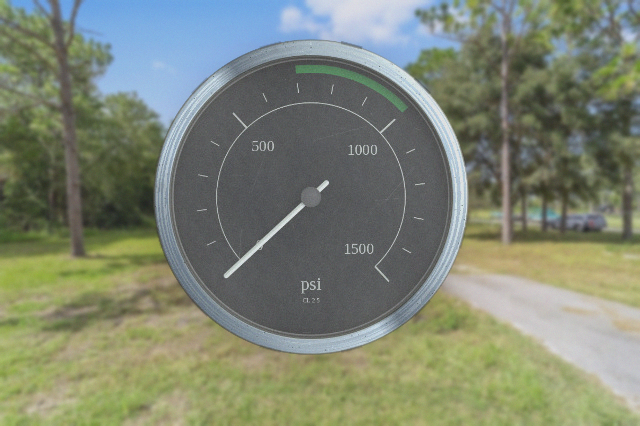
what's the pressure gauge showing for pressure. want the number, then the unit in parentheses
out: 0 (psi)
